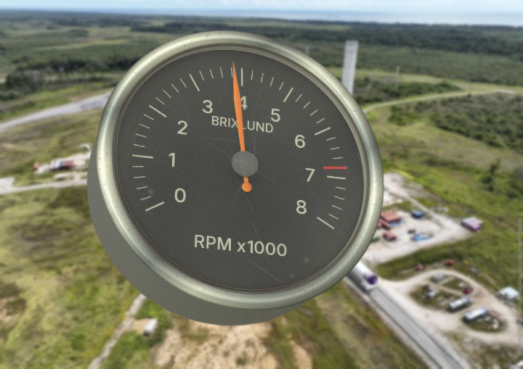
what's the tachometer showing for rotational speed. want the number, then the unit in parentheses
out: 3800 (rpm)
